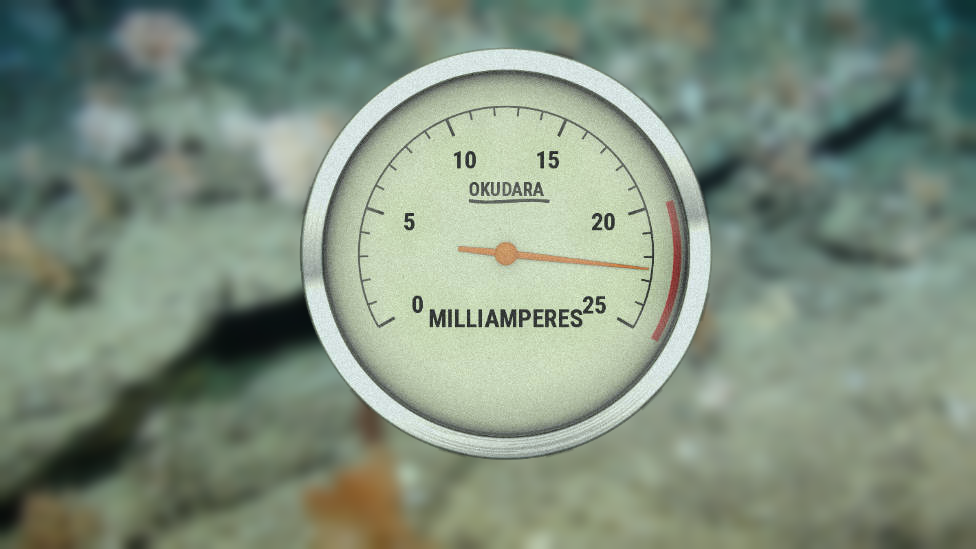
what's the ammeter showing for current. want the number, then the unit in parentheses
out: 22.5 (mA)
